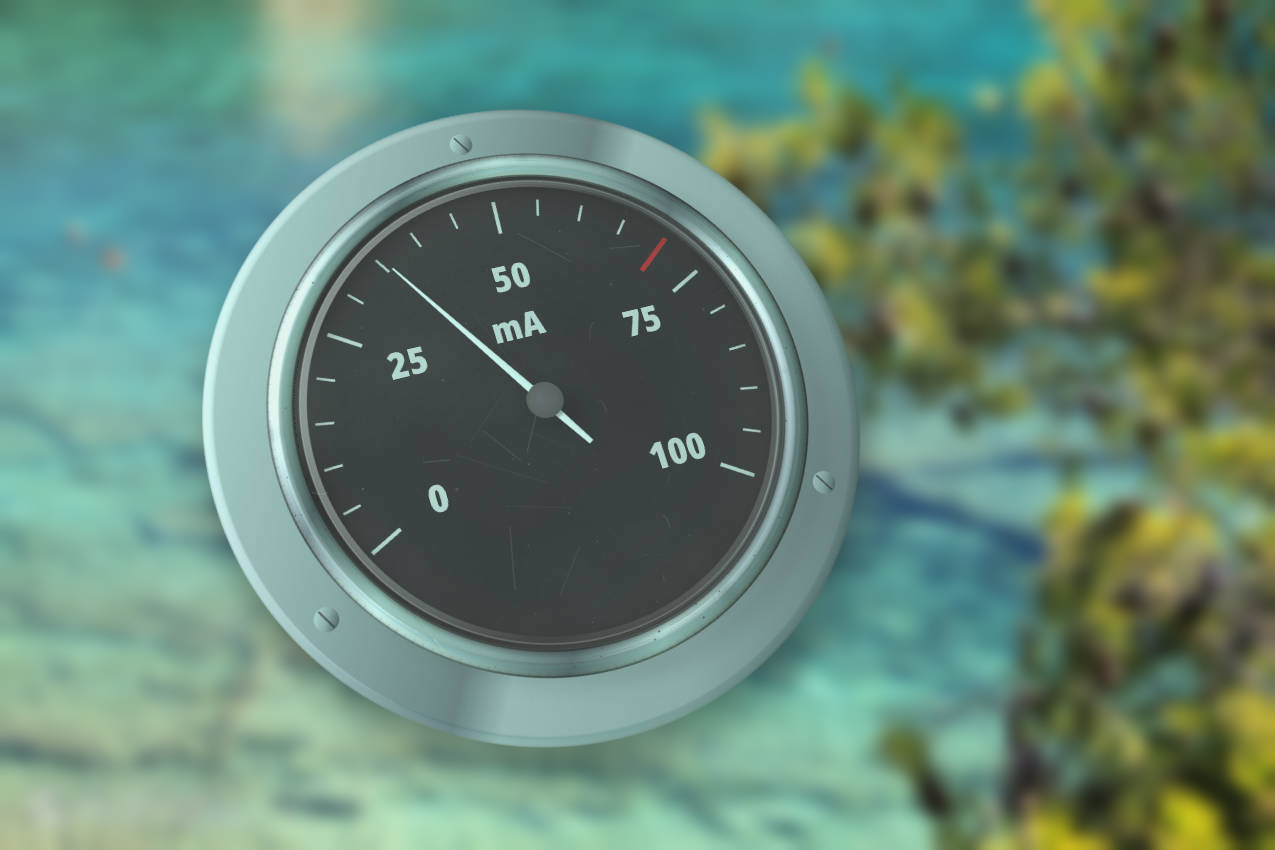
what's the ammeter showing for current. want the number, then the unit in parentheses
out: 35 (mA)
